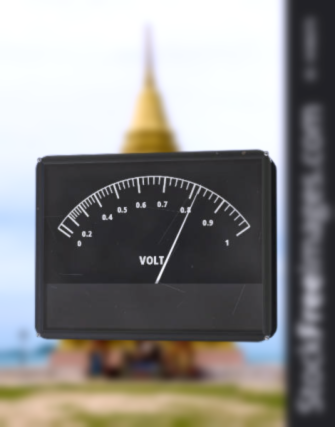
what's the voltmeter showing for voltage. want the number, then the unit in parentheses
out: 0.82 (V)
